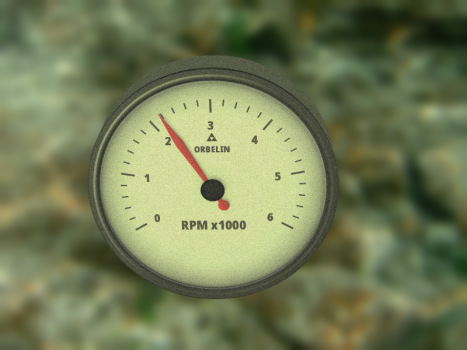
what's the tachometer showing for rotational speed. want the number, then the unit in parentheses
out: 2200 (rpm)
